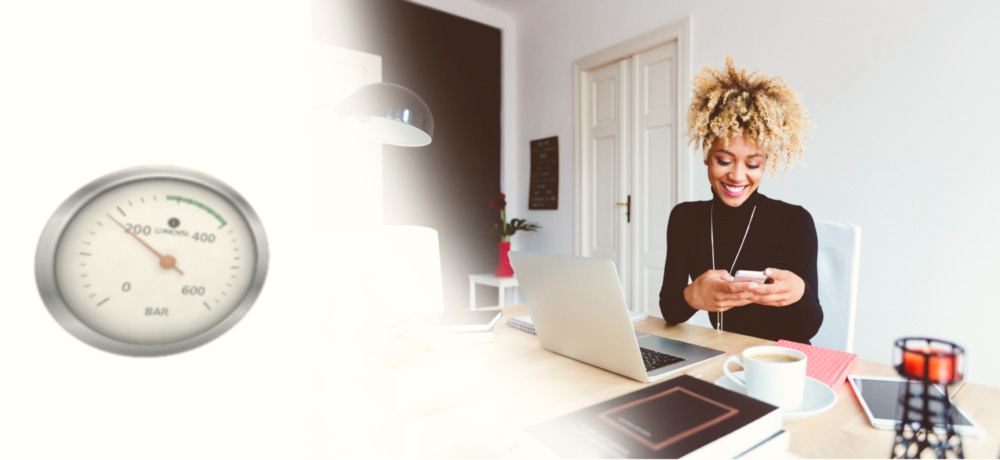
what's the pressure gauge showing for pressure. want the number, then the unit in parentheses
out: 180 (bar)
